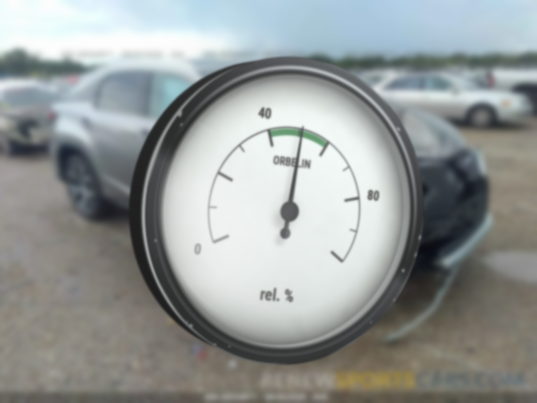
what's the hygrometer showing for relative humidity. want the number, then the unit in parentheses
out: 50 (%)
